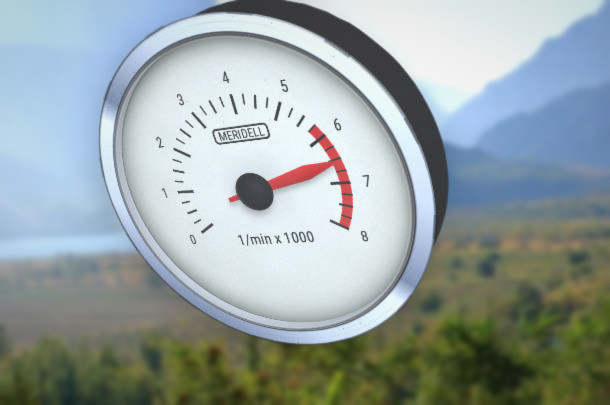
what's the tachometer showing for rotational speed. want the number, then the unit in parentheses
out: 6500 (rpm)
